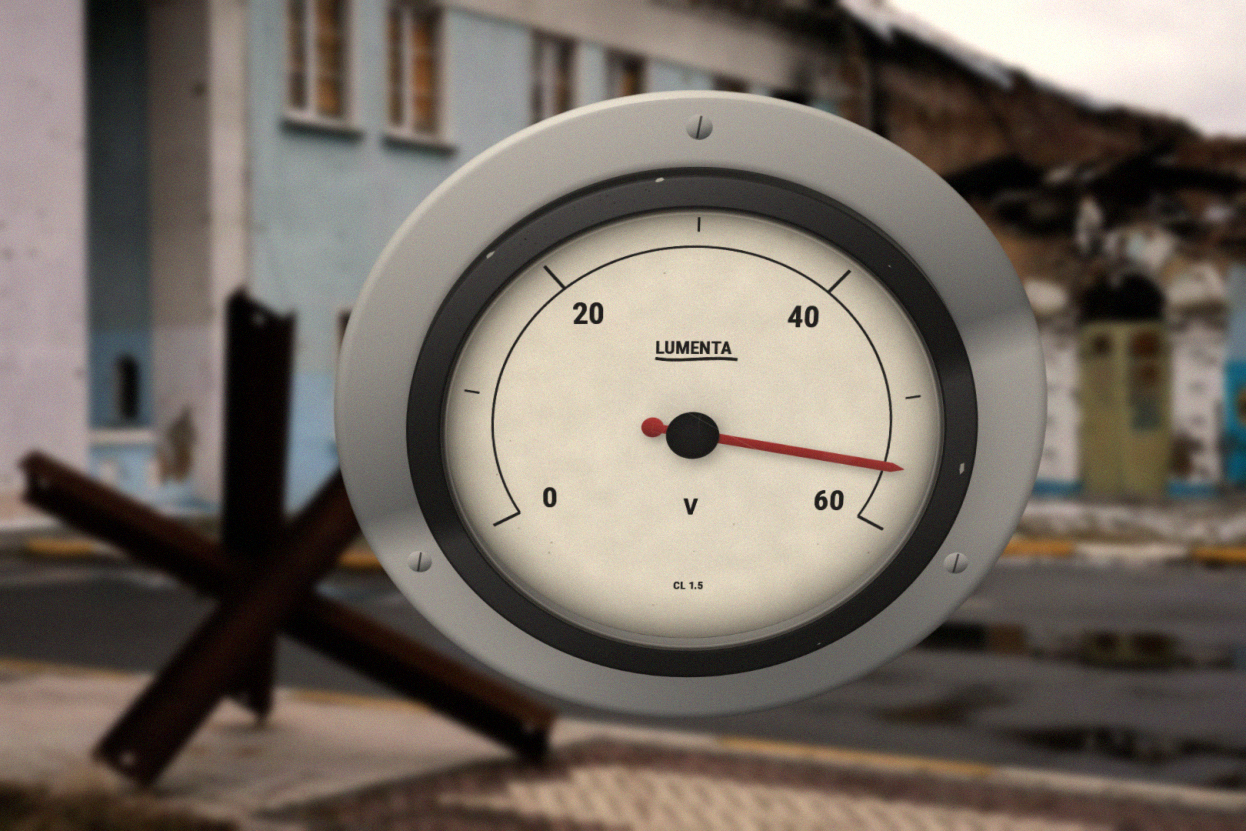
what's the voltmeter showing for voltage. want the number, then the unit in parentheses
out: 55 (V)
